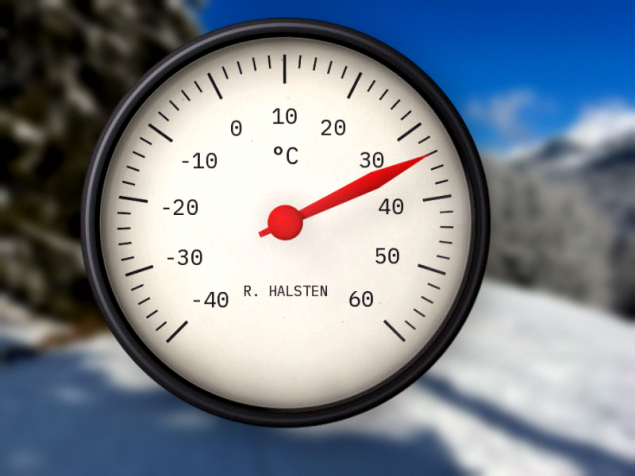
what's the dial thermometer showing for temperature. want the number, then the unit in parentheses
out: 34 (°C)
